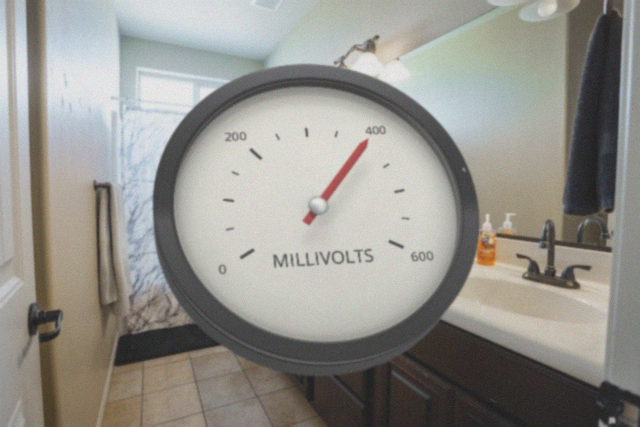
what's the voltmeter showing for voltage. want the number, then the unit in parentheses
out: 400 (mV)
